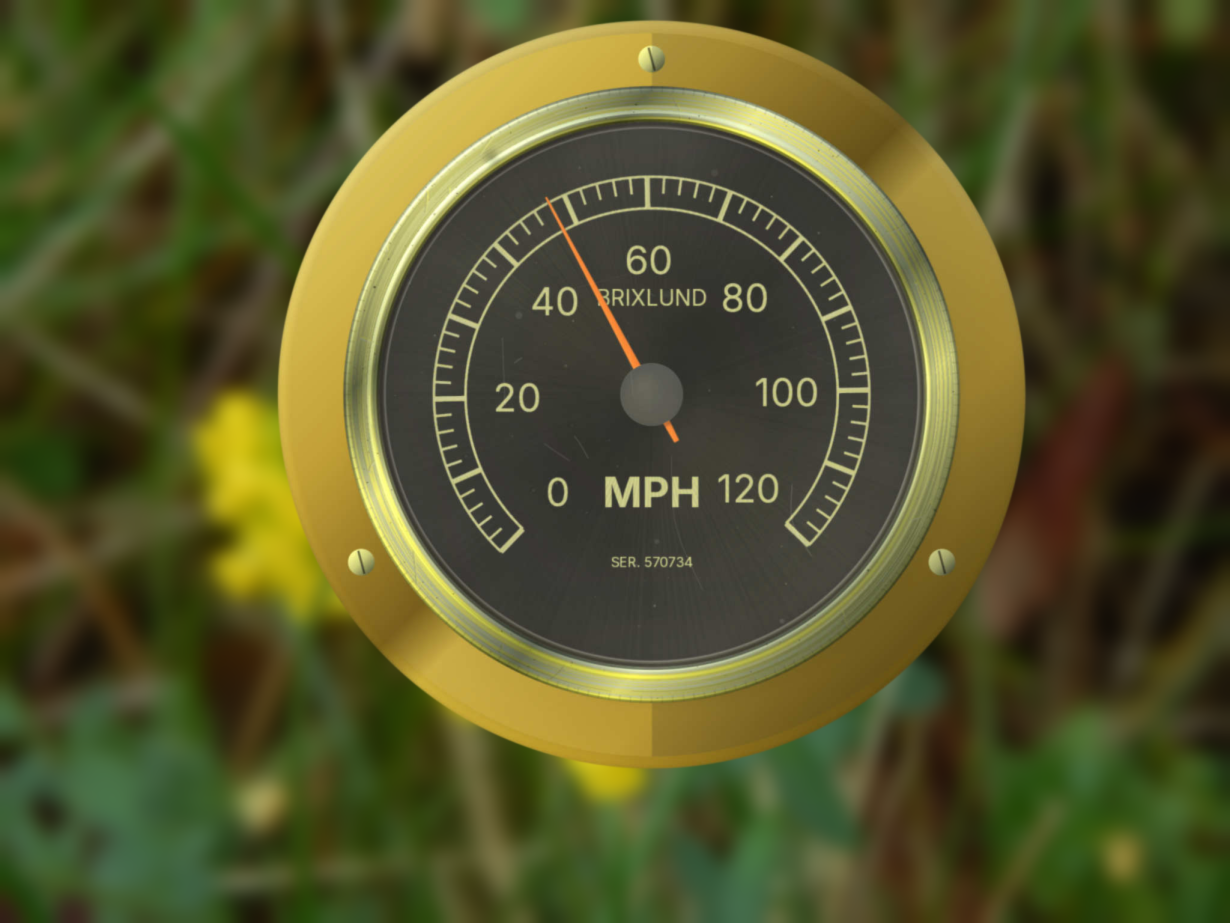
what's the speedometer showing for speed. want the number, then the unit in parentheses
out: 48 (mph)
